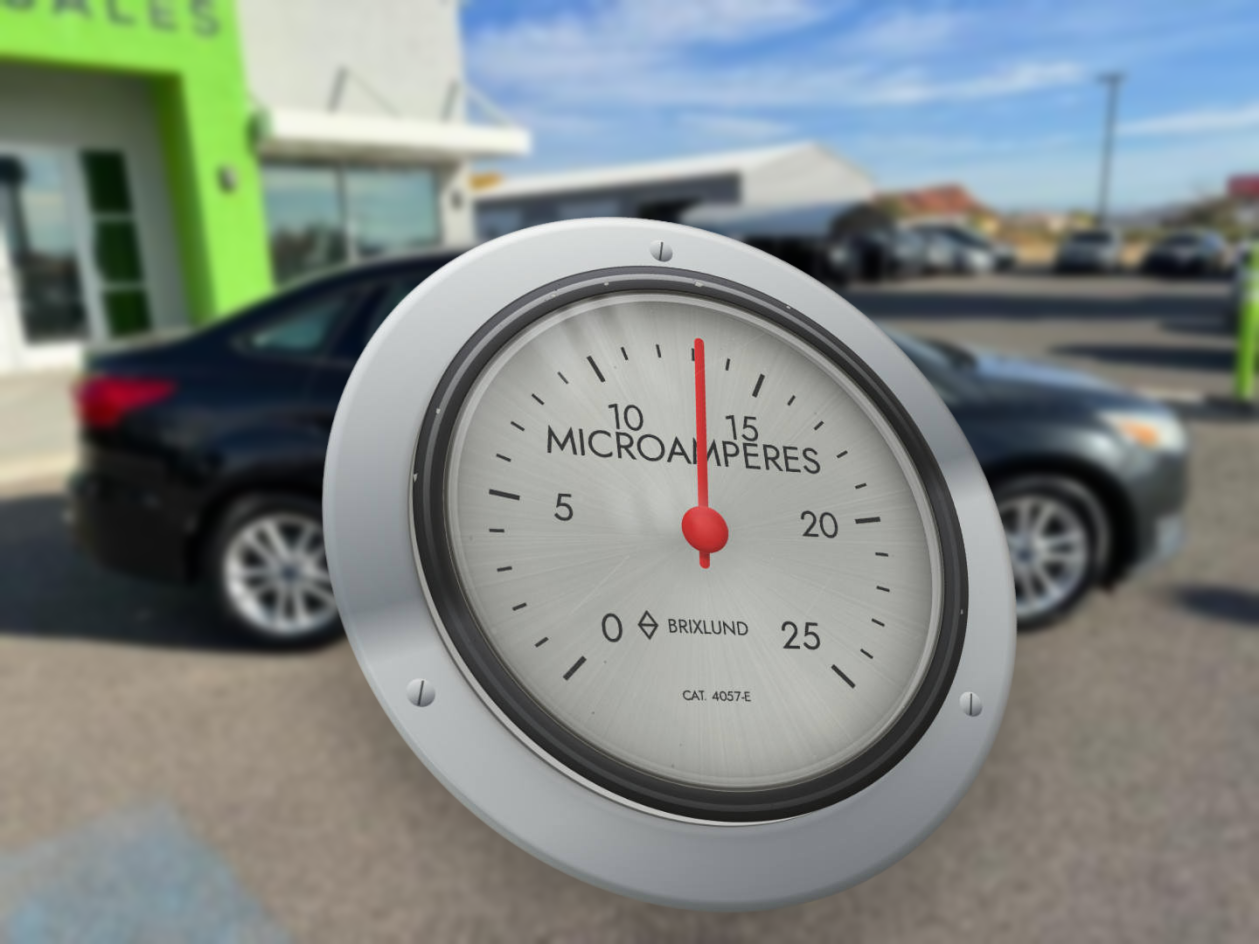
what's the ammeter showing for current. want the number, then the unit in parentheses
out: 13 (µA)
